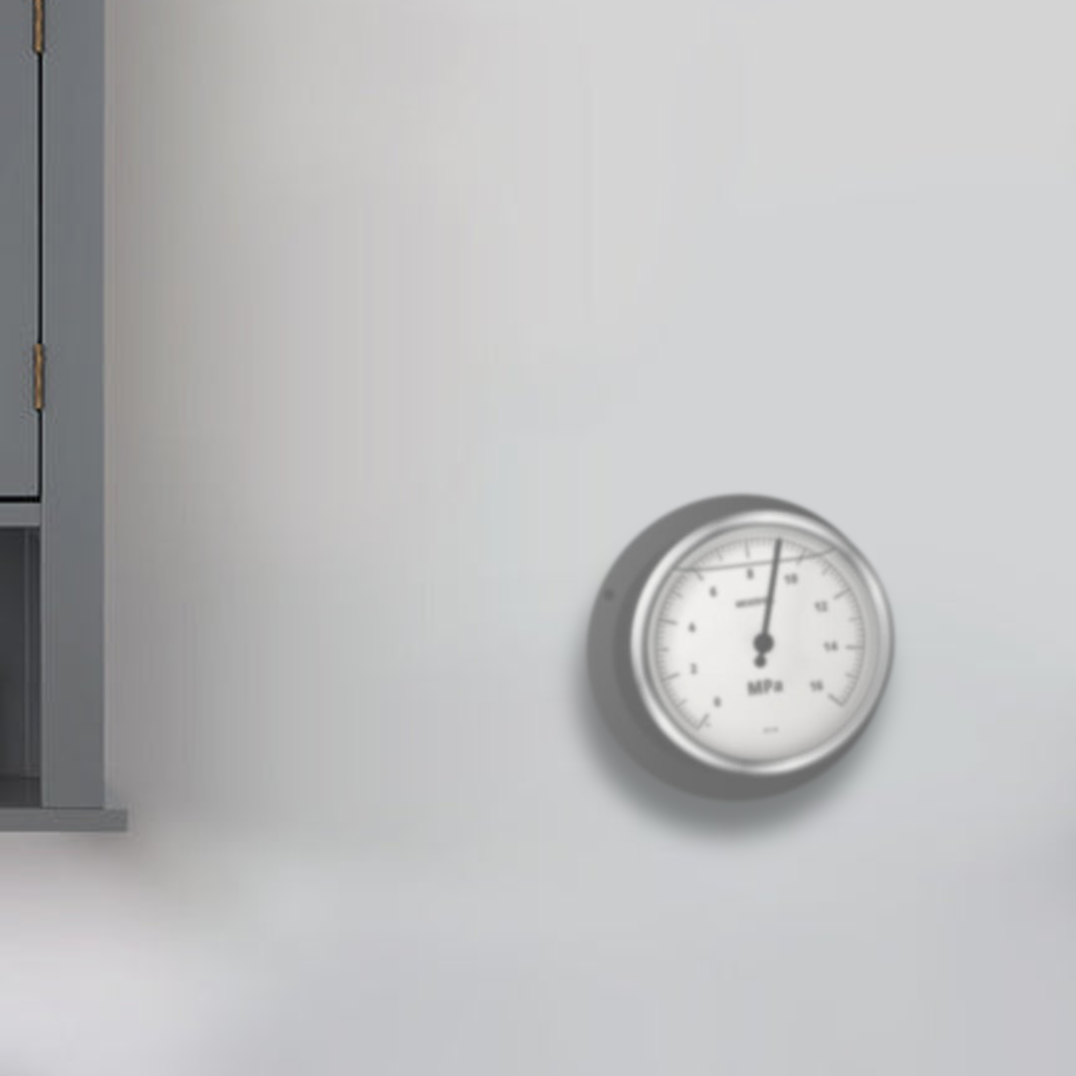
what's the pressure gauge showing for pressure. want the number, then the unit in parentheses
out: 9 (MPa)
